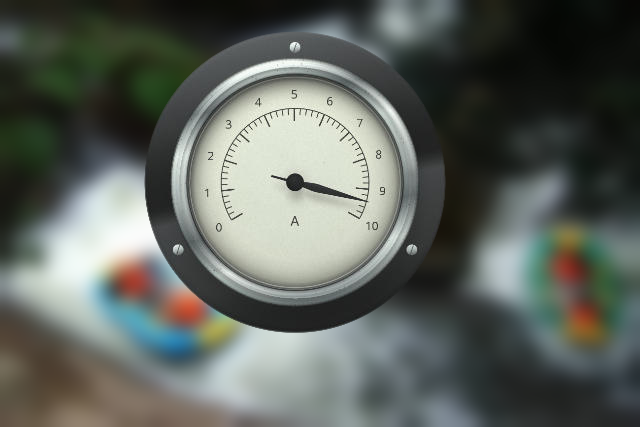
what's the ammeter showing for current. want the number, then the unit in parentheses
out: 9.4 (A)
